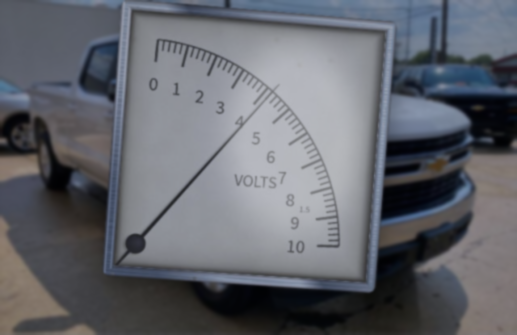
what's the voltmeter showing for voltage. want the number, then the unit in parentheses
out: 4.2 (V)
